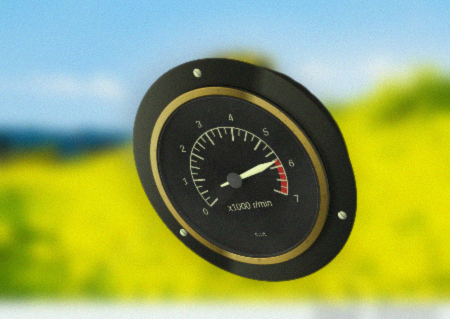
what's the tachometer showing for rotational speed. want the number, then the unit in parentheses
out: 5750 (rpm)
